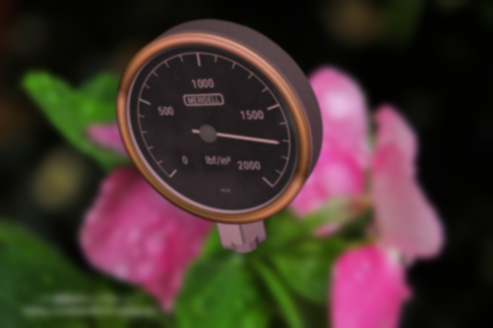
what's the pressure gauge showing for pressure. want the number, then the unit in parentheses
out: 1700 (psi)
